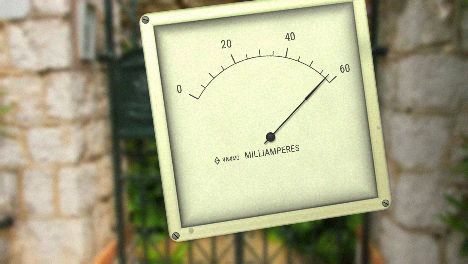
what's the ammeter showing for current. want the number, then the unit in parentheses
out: 57.5 (mA)
